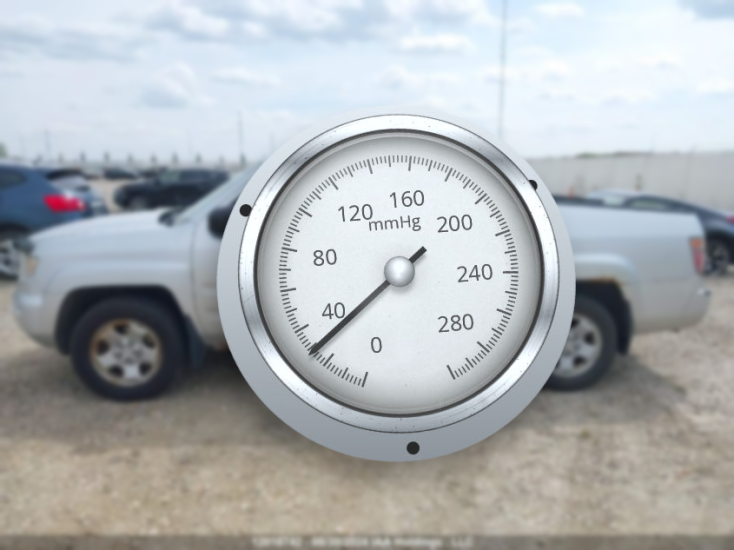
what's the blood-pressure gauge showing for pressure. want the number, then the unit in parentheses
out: 28 (mmHg)
